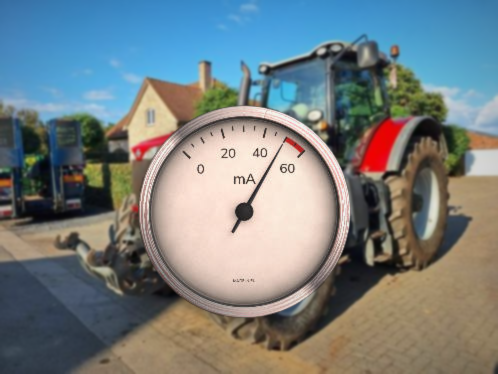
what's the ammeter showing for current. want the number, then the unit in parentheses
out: 50 (mA)
